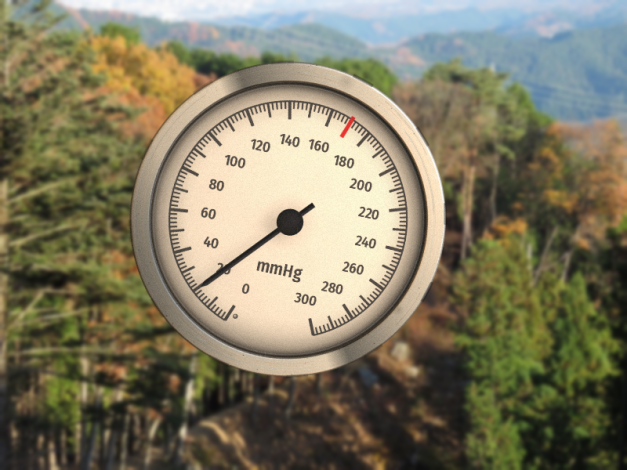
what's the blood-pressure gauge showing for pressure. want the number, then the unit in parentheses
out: 20 (mmHg)
